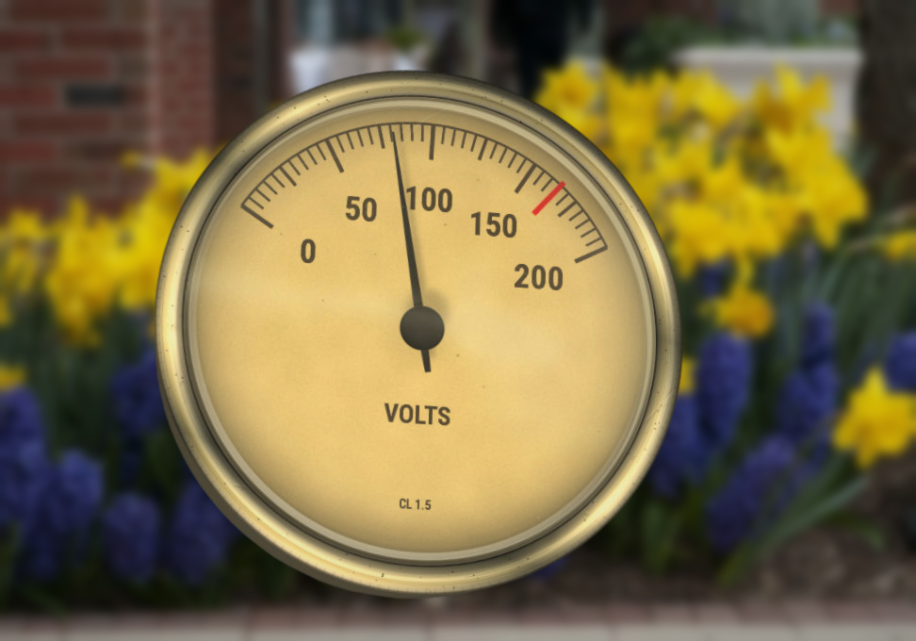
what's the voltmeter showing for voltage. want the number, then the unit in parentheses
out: 80 (V)
